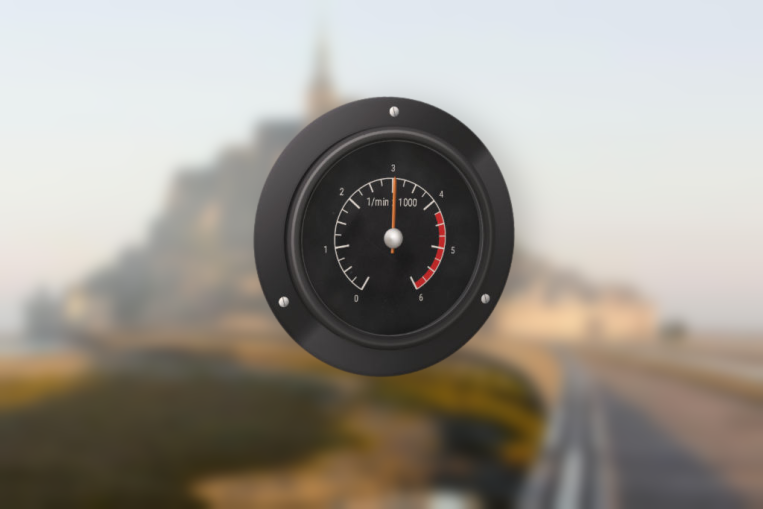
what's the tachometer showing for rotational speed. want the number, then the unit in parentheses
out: 3000 (rpm)
